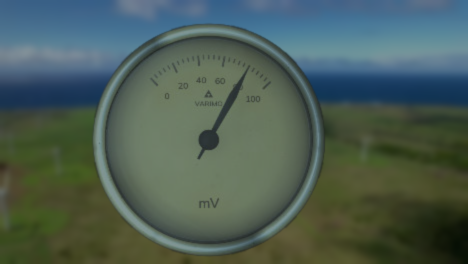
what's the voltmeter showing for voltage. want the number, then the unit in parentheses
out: 80 (mV)
